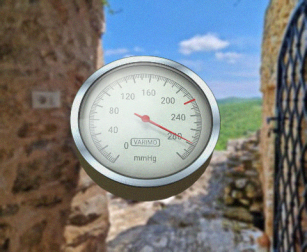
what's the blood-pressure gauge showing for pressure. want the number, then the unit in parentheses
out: 280 (mmHg)
